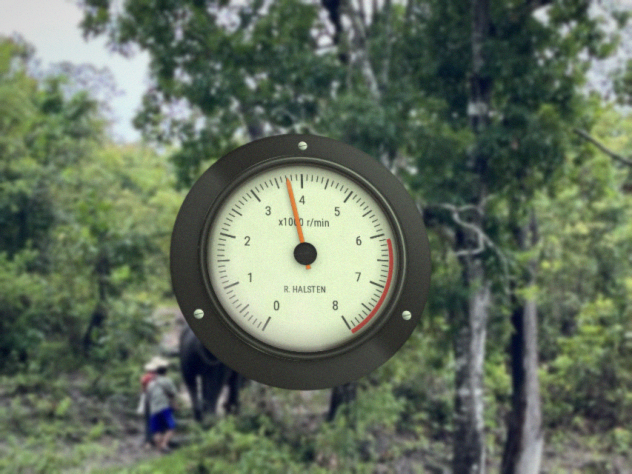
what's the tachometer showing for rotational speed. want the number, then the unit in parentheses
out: 3700 (rpm)
